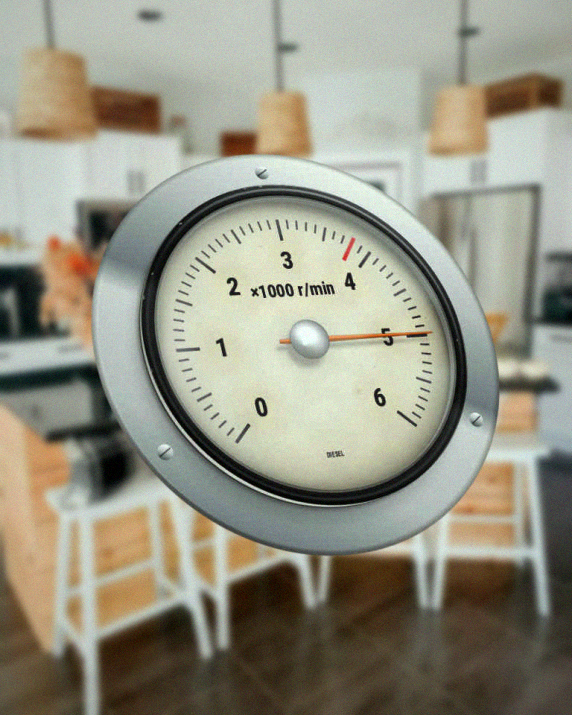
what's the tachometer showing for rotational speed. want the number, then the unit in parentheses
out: 5000 (rpm)
